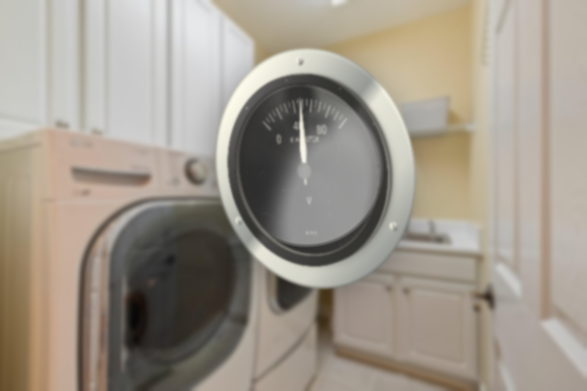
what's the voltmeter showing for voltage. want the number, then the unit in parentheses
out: 50 (V)
